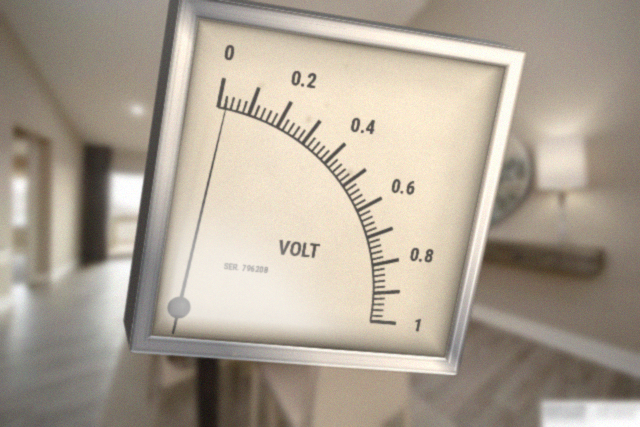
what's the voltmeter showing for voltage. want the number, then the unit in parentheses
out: 0.02 (V)
